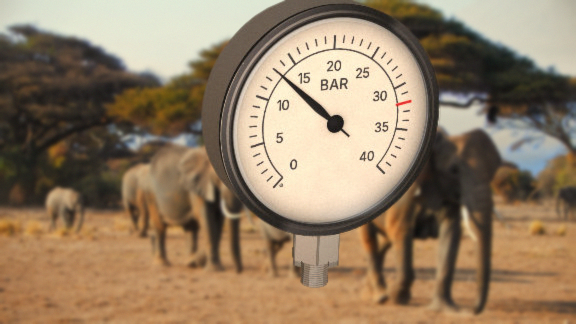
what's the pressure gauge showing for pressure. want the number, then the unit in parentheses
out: 13 (bar)
